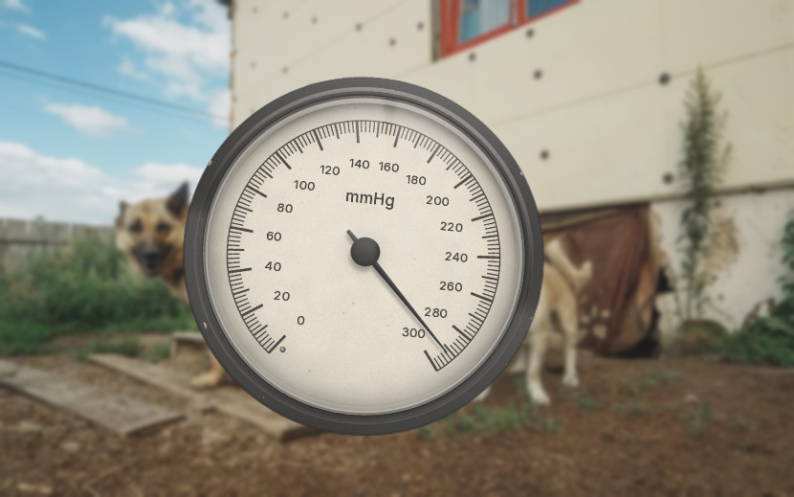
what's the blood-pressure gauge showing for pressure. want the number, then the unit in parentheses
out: 292 (mmHg)
